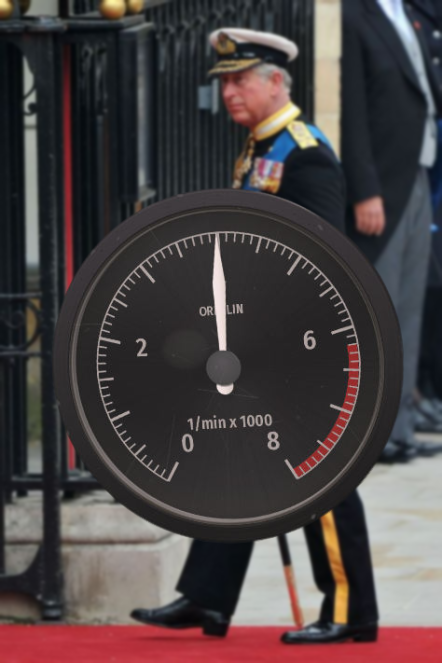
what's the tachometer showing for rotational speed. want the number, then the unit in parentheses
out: 4000 (rpm)
